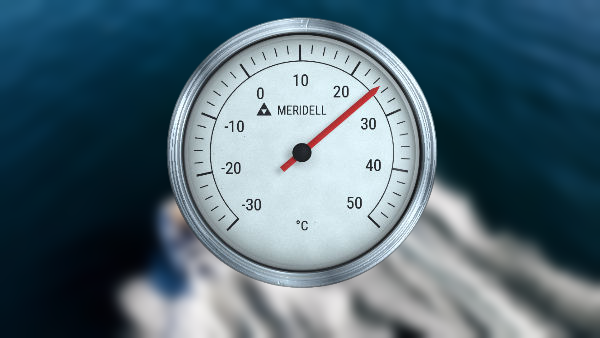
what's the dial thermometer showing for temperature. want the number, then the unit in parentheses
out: 25 (°C)
